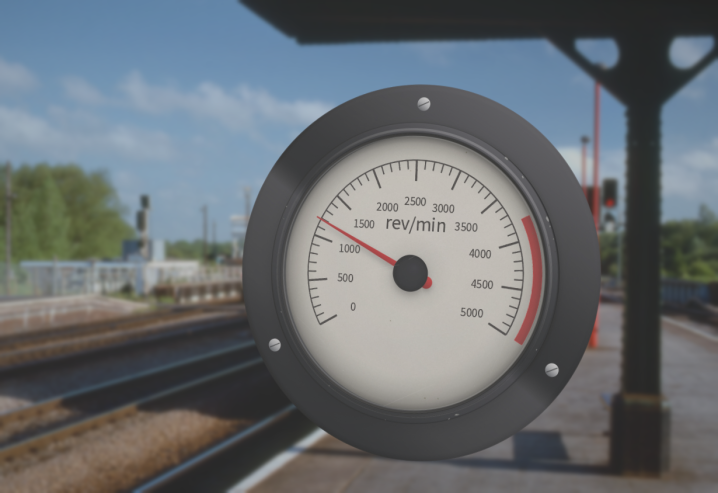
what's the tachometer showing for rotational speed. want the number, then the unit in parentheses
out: 1200 (rpm)
